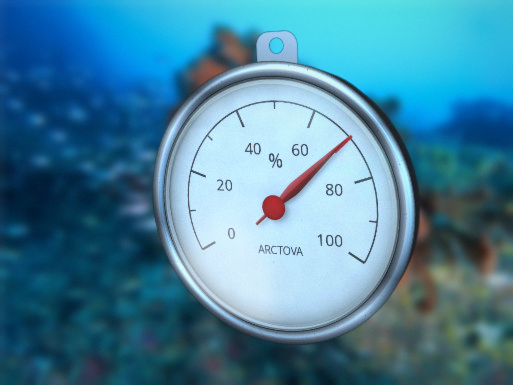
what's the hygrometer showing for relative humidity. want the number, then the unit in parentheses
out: 70 (%)
